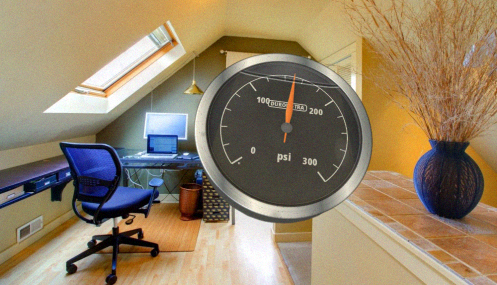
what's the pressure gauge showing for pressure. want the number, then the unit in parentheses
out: 150 (psi)
